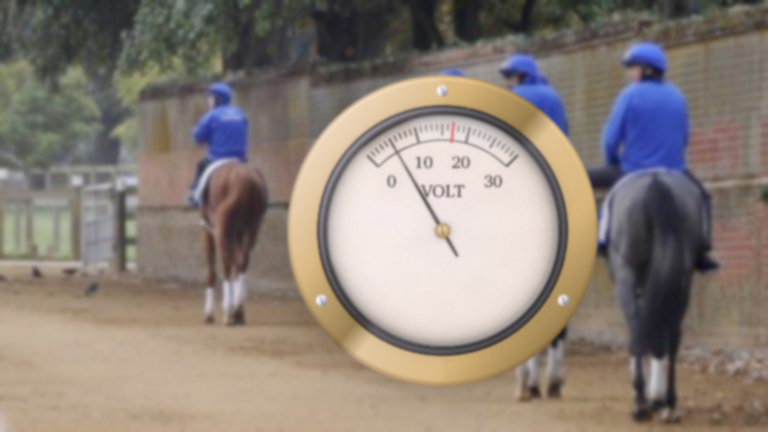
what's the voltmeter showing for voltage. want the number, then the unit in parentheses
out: 5 (V)
